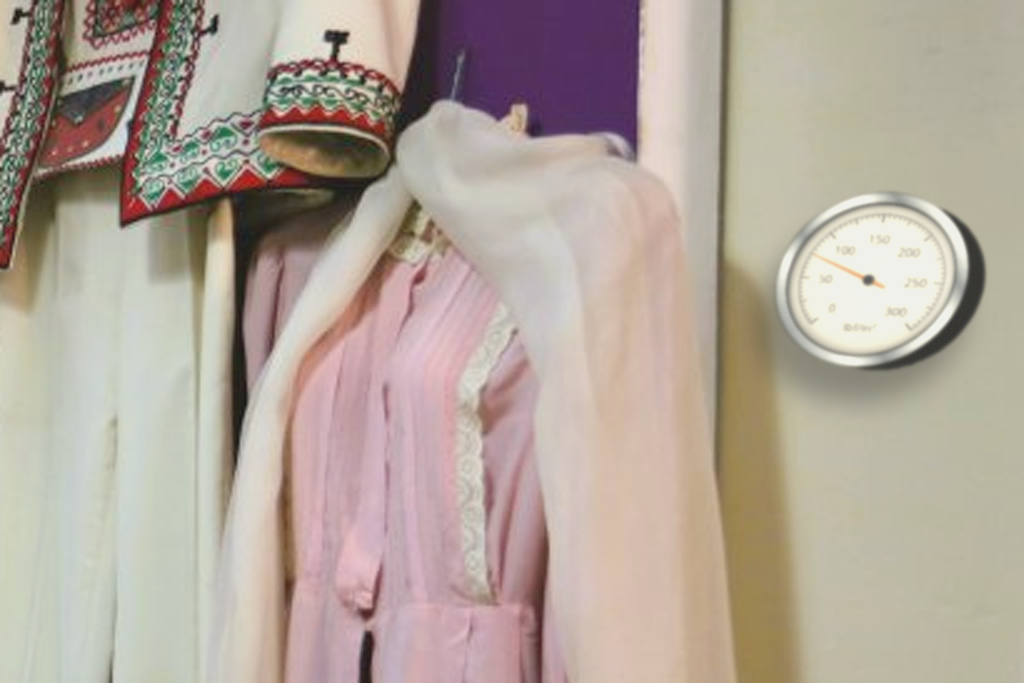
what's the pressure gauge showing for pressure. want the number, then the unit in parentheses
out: 75 (psi)
